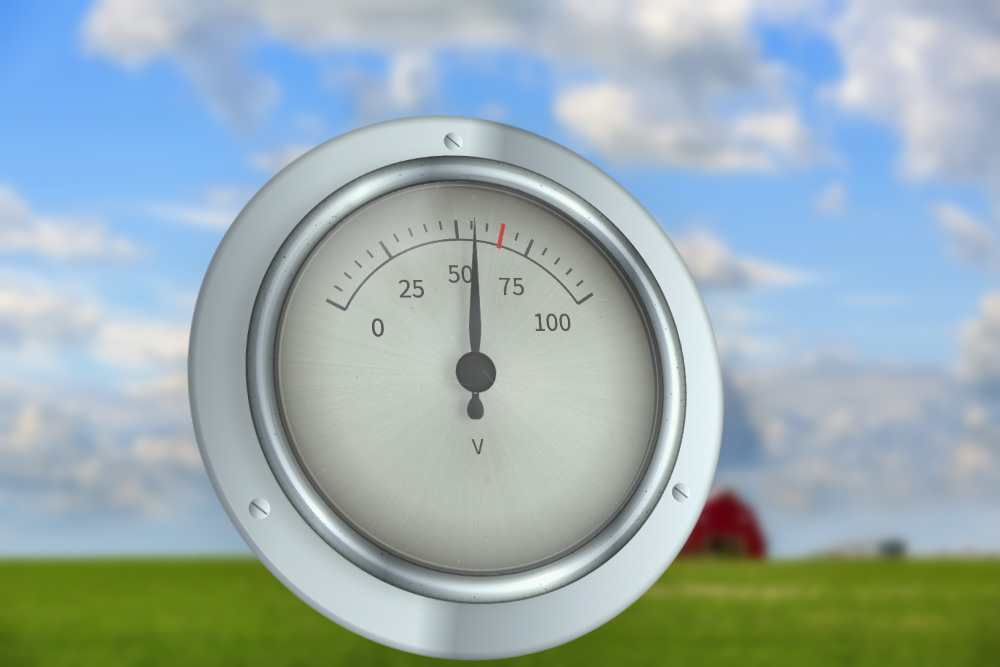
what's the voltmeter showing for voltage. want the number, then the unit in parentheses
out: 55 (V)
